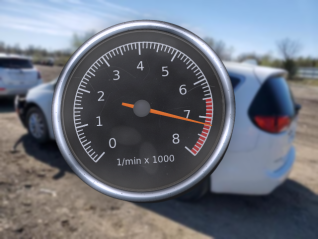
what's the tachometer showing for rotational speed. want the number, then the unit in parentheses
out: 7200 (rpm)
